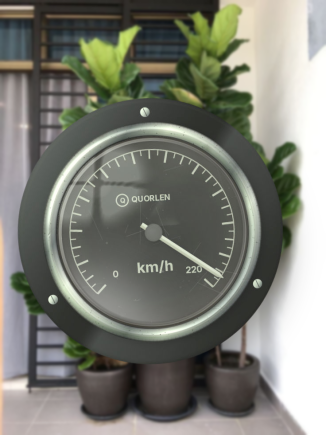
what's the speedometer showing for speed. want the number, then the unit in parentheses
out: 212.5 (km/h)
